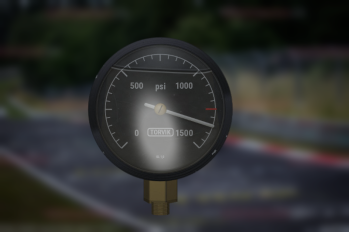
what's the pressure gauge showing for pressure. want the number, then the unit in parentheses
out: 1350 (psi)
